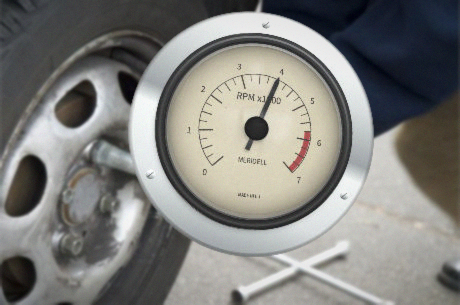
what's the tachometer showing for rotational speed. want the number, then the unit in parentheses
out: 4000 (rpm)
